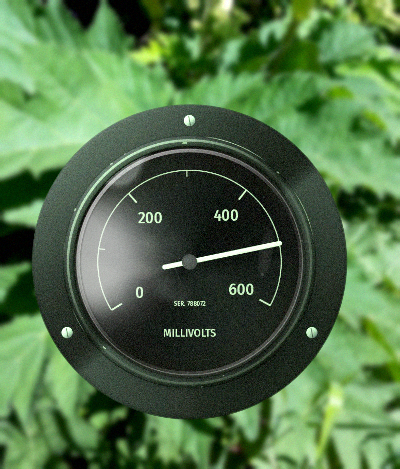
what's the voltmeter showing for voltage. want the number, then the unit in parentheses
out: 500 (mV)
